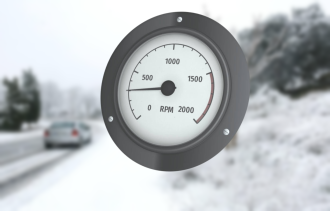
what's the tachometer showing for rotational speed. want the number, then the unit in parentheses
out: 300 (rpm)
